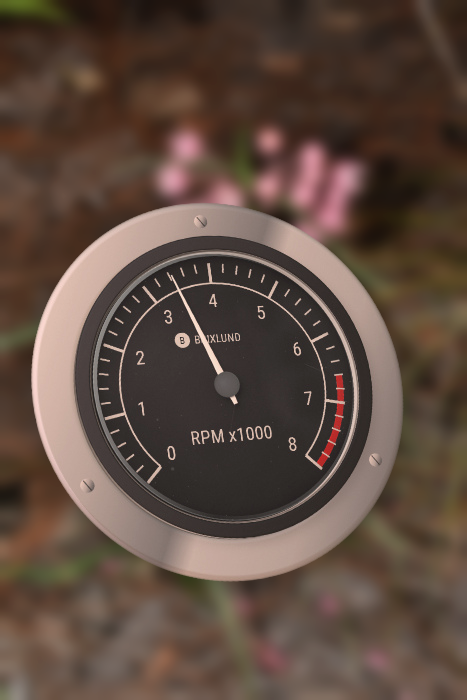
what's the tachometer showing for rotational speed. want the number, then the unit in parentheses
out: 3400 (rpm)
